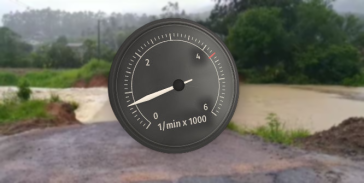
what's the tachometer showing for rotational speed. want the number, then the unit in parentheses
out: 700 (rpm)
